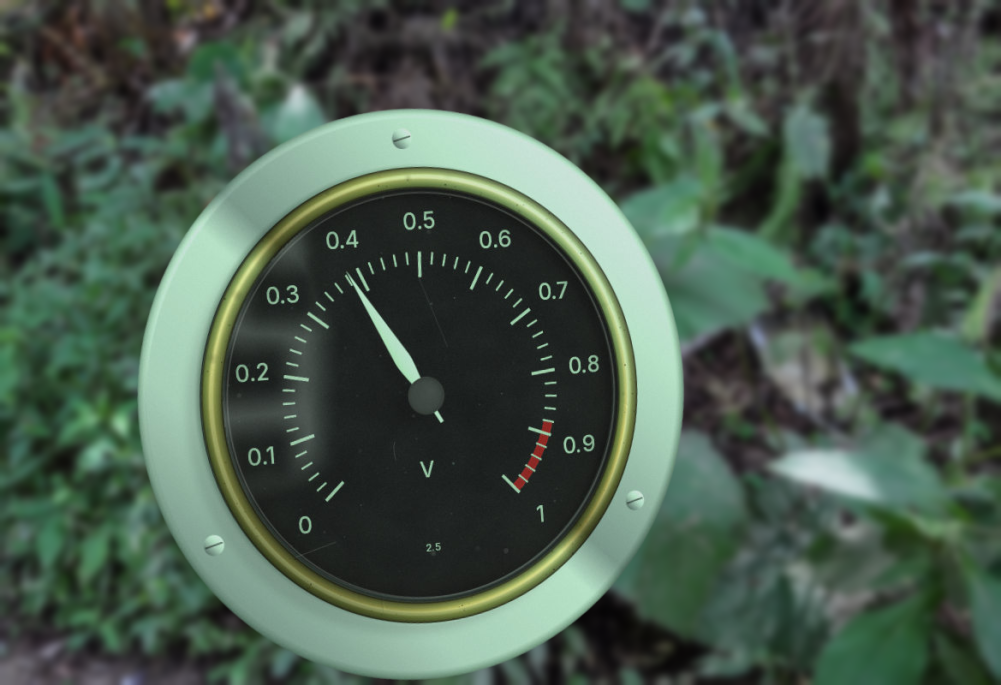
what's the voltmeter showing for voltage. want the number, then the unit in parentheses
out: 0.38 (V)
